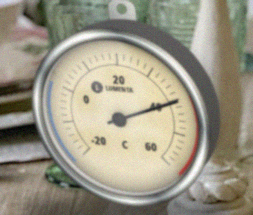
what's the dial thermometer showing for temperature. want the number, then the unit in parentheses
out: 40 (°C)
